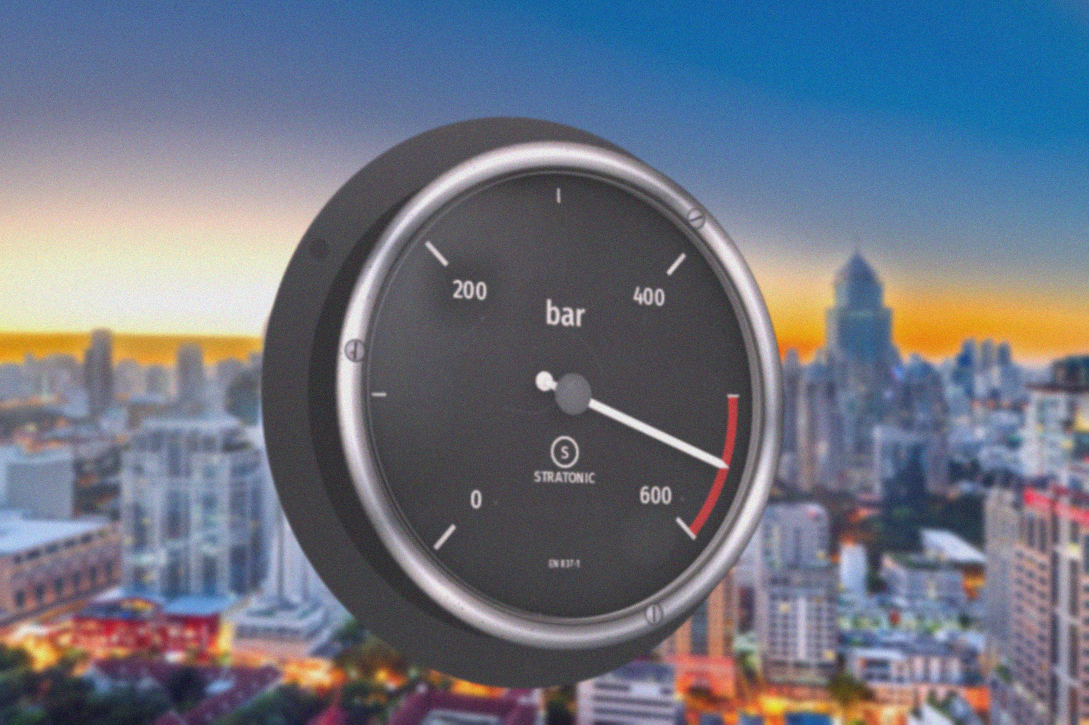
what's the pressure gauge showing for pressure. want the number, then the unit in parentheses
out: 550 (bar)
